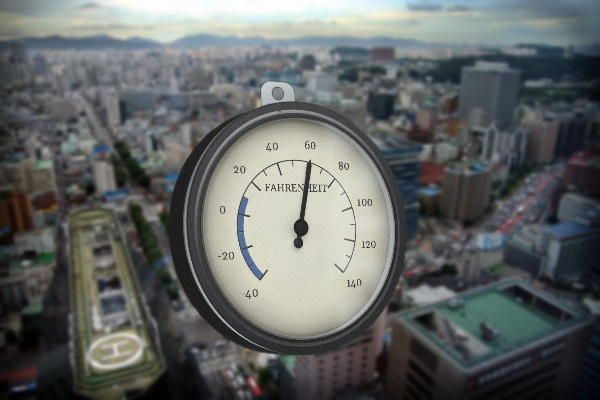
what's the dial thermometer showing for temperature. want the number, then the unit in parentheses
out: 60 (°F)
